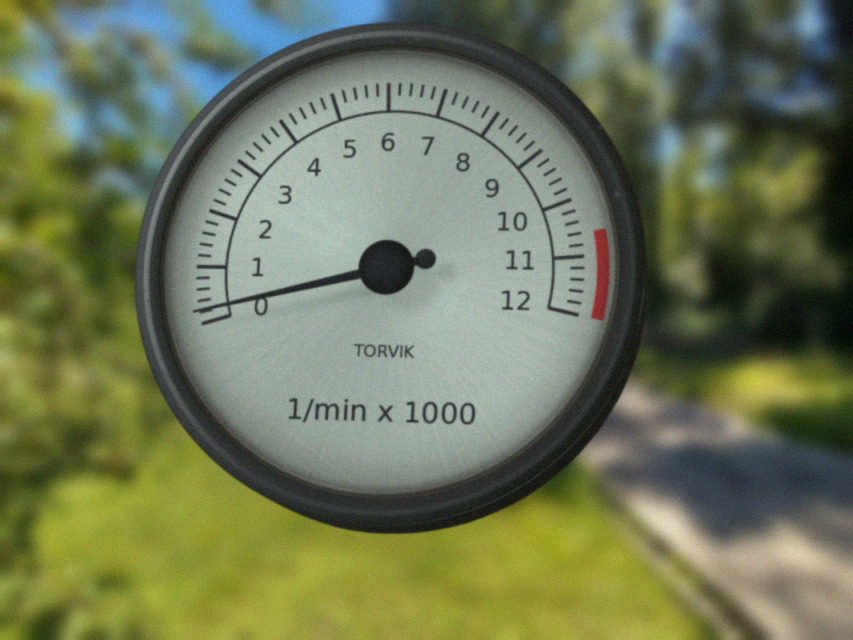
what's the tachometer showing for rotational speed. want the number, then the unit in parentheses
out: 200 (rpm)
